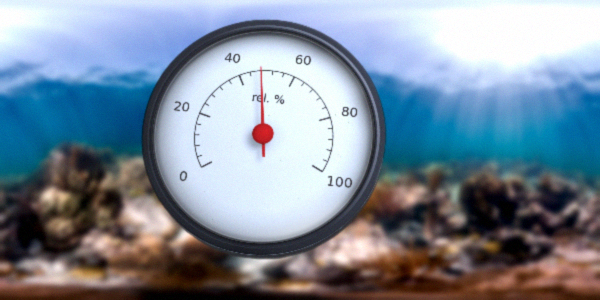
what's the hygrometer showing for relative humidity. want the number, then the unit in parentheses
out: 48 (%)
